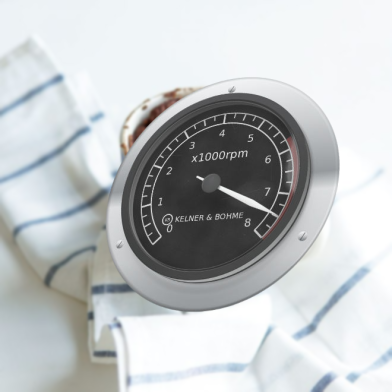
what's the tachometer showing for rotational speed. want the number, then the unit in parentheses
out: 7500 (rpm)
